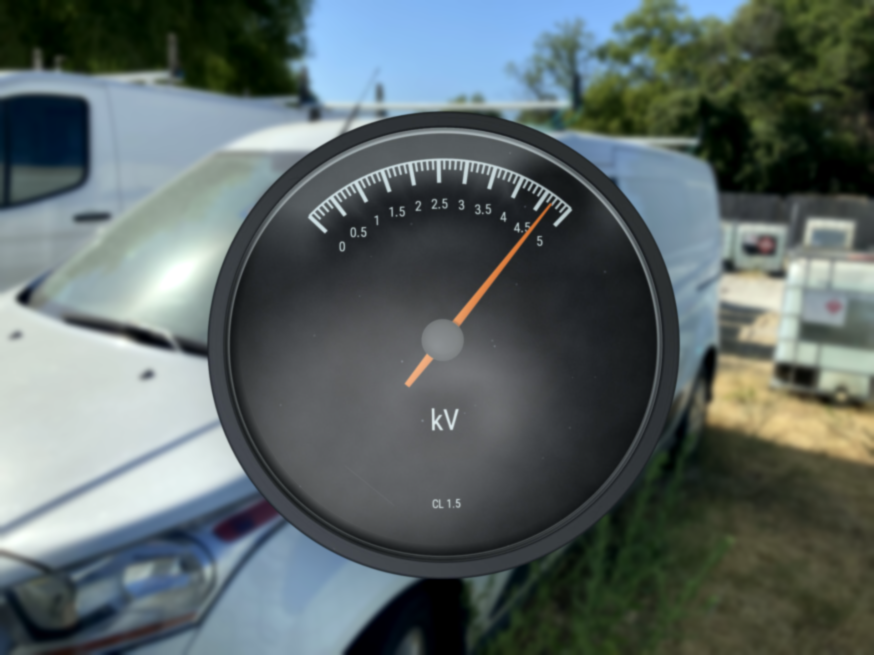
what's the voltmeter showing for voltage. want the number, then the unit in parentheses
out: 4.7 (kV)
